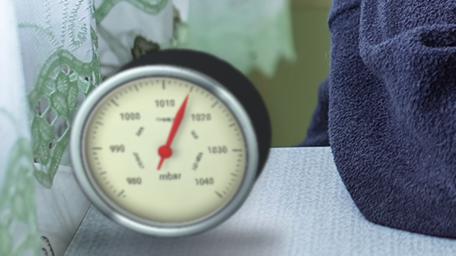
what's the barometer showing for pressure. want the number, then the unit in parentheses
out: 1015 (mbar)
